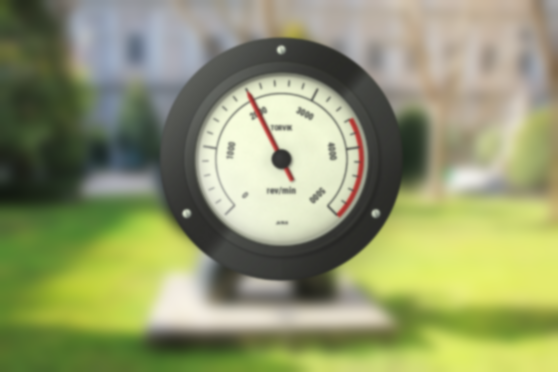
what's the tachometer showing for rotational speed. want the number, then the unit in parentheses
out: 2000 (rpm)
